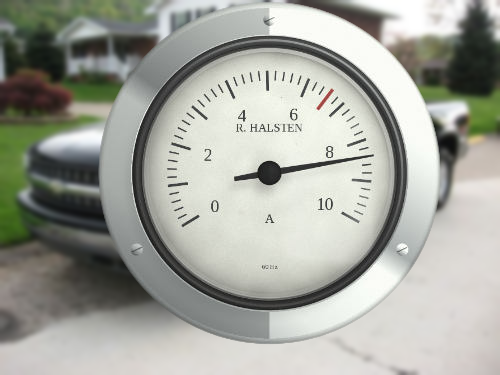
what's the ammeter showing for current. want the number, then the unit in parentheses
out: 8.4 (A)
